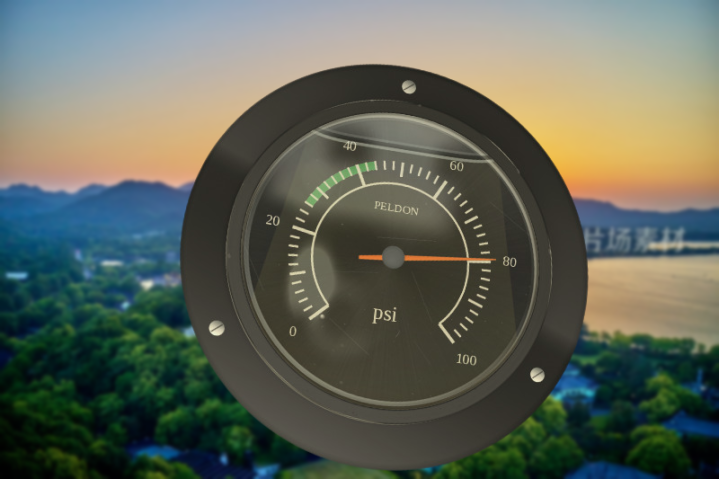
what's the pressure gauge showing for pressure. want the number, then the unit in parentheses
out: 80 (psi)
